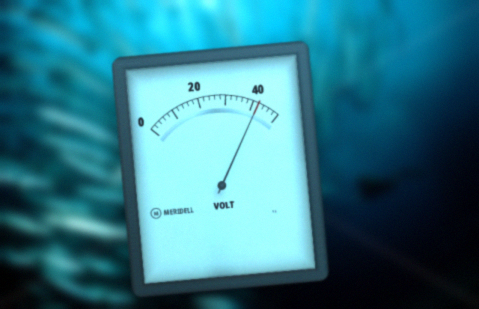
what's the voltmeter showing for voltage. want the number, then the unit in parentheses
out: 42 (V)
